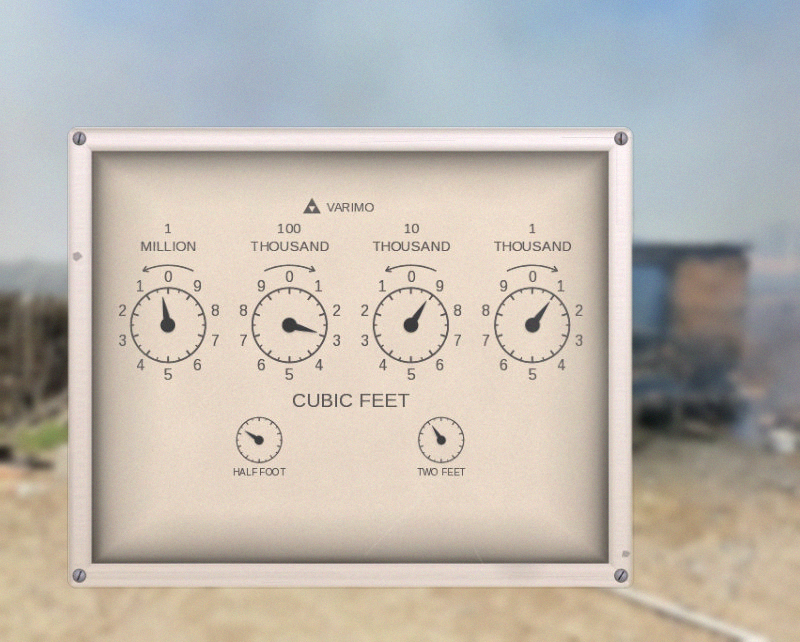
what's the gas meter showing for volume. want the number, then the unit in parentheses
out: 29100 (ft³)
